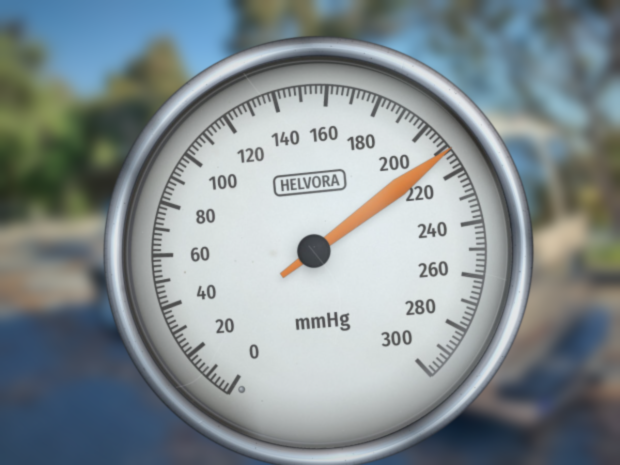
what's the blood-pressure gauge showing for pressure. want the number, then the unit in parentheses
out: 212 (mmHg)
